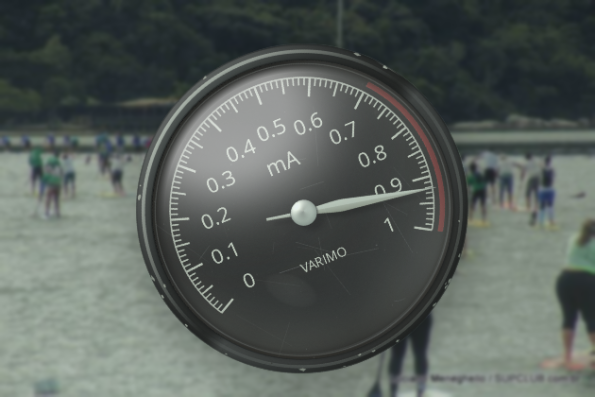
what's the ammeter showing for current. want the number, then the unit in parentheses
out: 0.92 (mA)
